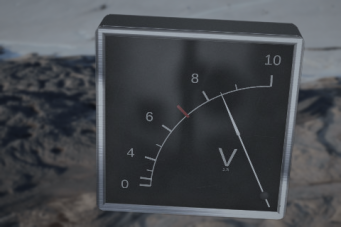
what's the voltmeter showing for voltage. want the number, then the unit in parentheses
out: 8.5 (V)
